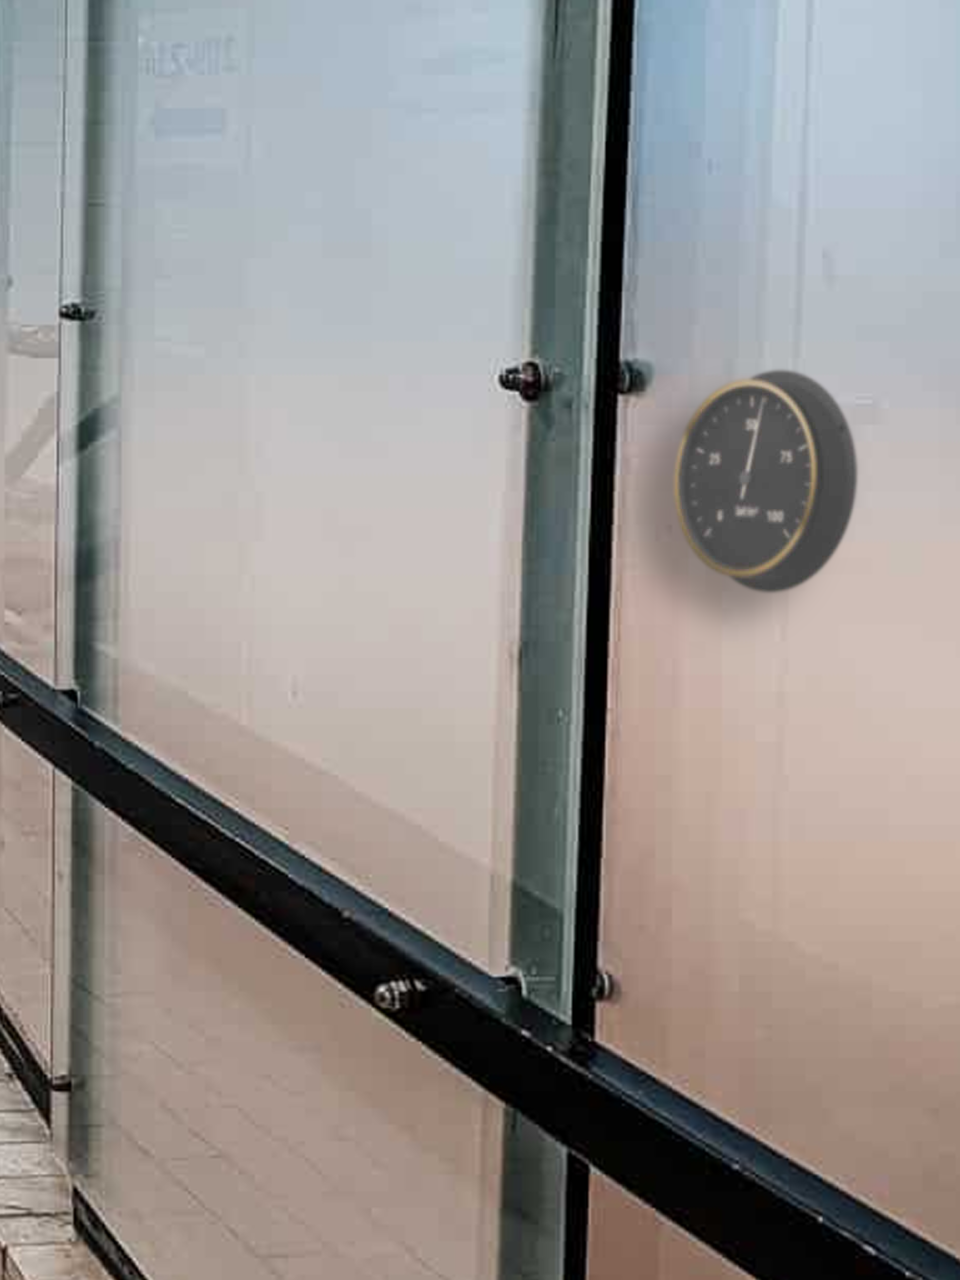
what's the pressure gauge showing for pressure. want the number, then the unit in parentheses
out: 55 (psi)
